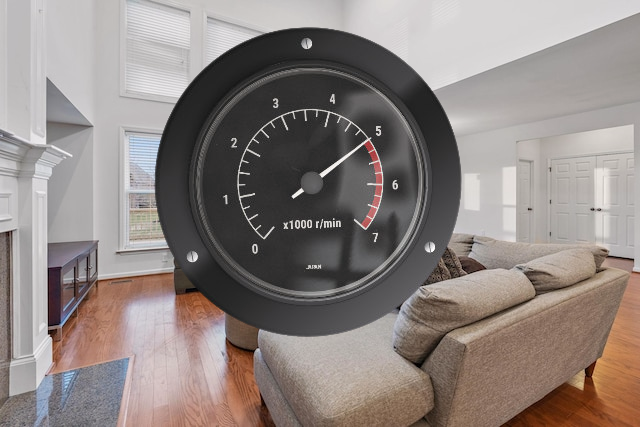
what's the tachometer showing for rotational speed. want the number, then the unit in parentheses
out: 5000 (rpm)
